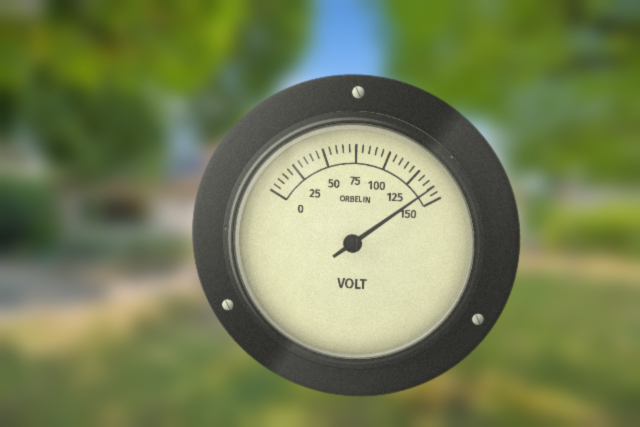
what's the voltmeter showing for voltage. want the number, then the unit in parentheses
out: 140 (V)
